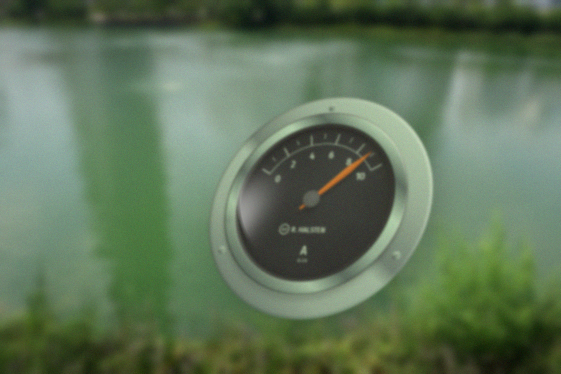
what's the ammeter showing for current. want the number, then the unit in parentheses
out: 9 (A)
